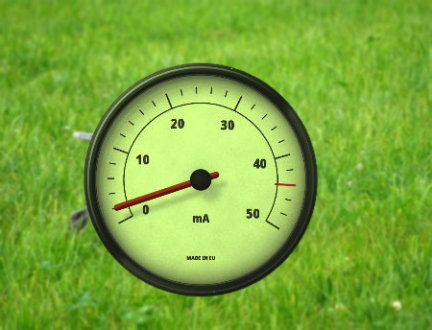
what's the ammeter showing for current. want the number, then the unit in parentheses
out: 2 (mA)
